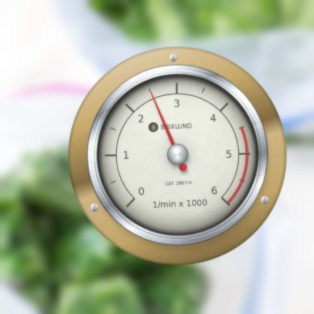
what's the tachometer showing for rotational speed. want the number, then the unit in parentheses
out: 2500 (rpm)
